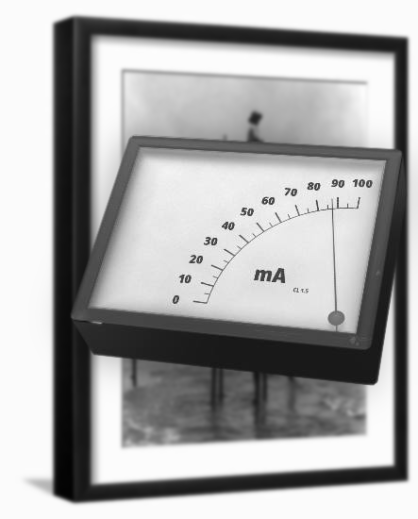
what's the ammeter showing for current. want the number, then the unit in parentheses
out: 87.5 (mA)
